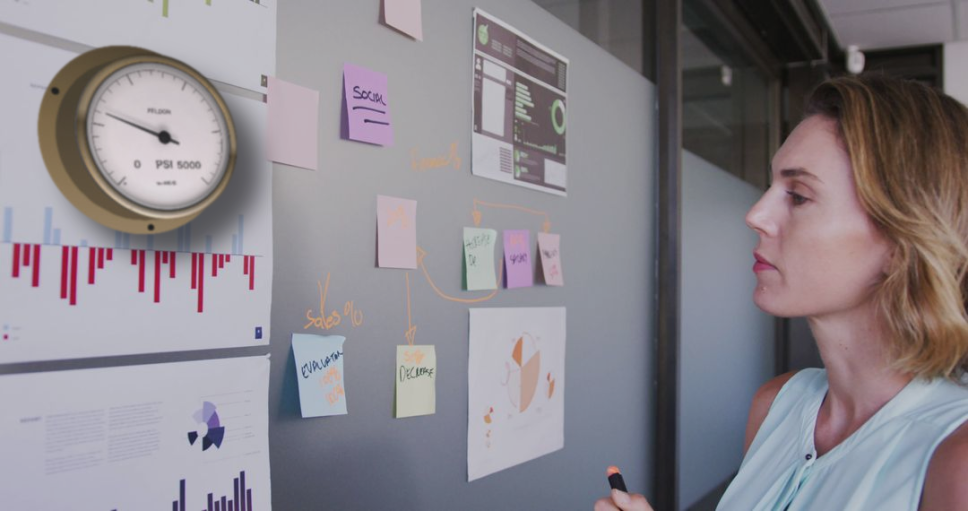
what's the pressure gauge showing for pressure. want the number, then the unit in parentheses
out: 1200 (psi)
